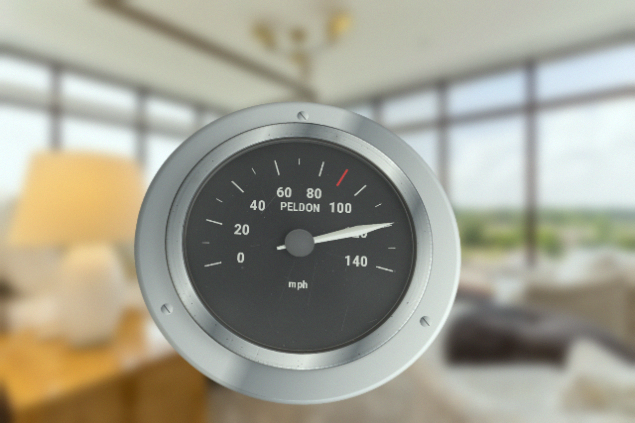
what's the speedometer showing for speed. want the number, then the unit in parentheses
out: 120 (mph)
